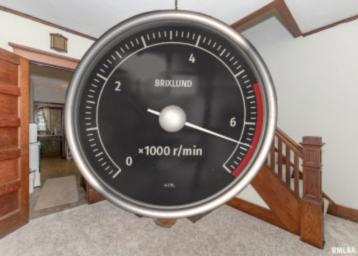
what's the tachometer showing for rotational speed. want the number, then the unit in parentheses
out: 6400 (rpm)
